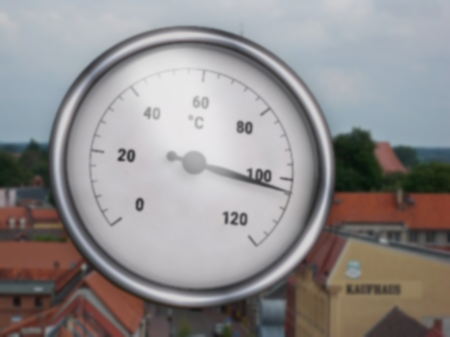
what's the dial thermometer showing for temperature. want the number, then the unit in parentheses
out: 104 (°C)
